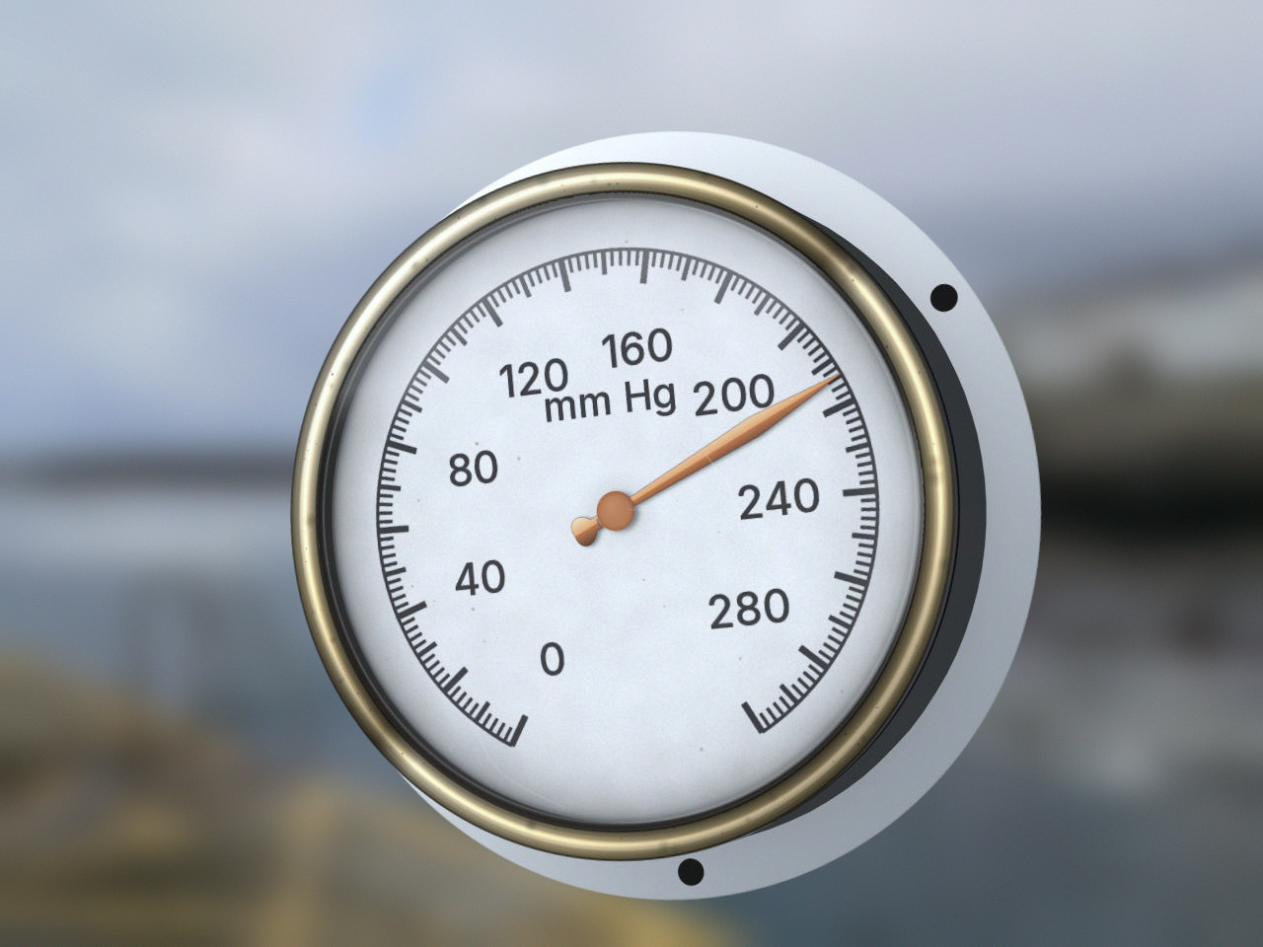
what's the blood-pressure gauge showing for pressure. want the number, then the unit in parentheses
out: 214 (mmHg)
